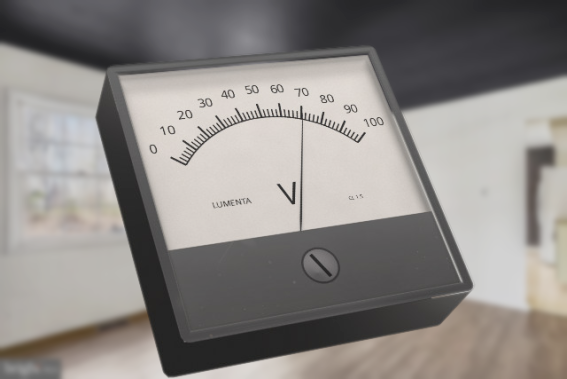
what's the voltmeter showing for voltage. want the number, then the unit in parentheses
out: 70 (V)
